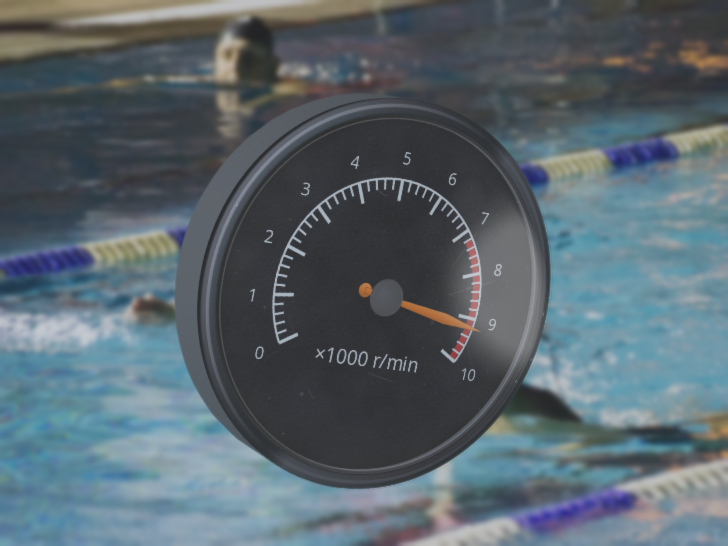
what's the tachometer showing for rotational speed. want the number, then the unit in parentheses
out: 9200 (rpm)
